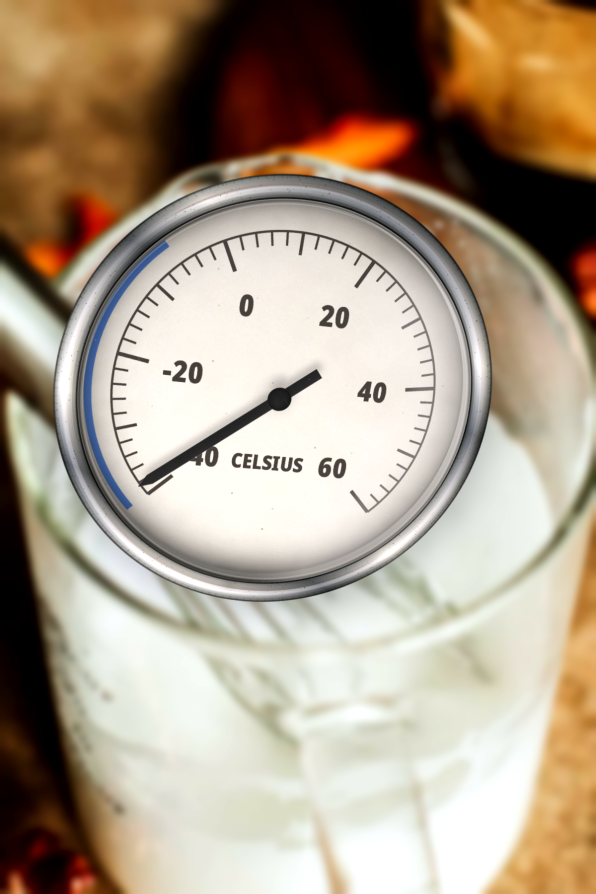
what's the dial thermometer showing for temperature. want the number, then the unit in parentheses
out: -38 (°C)
